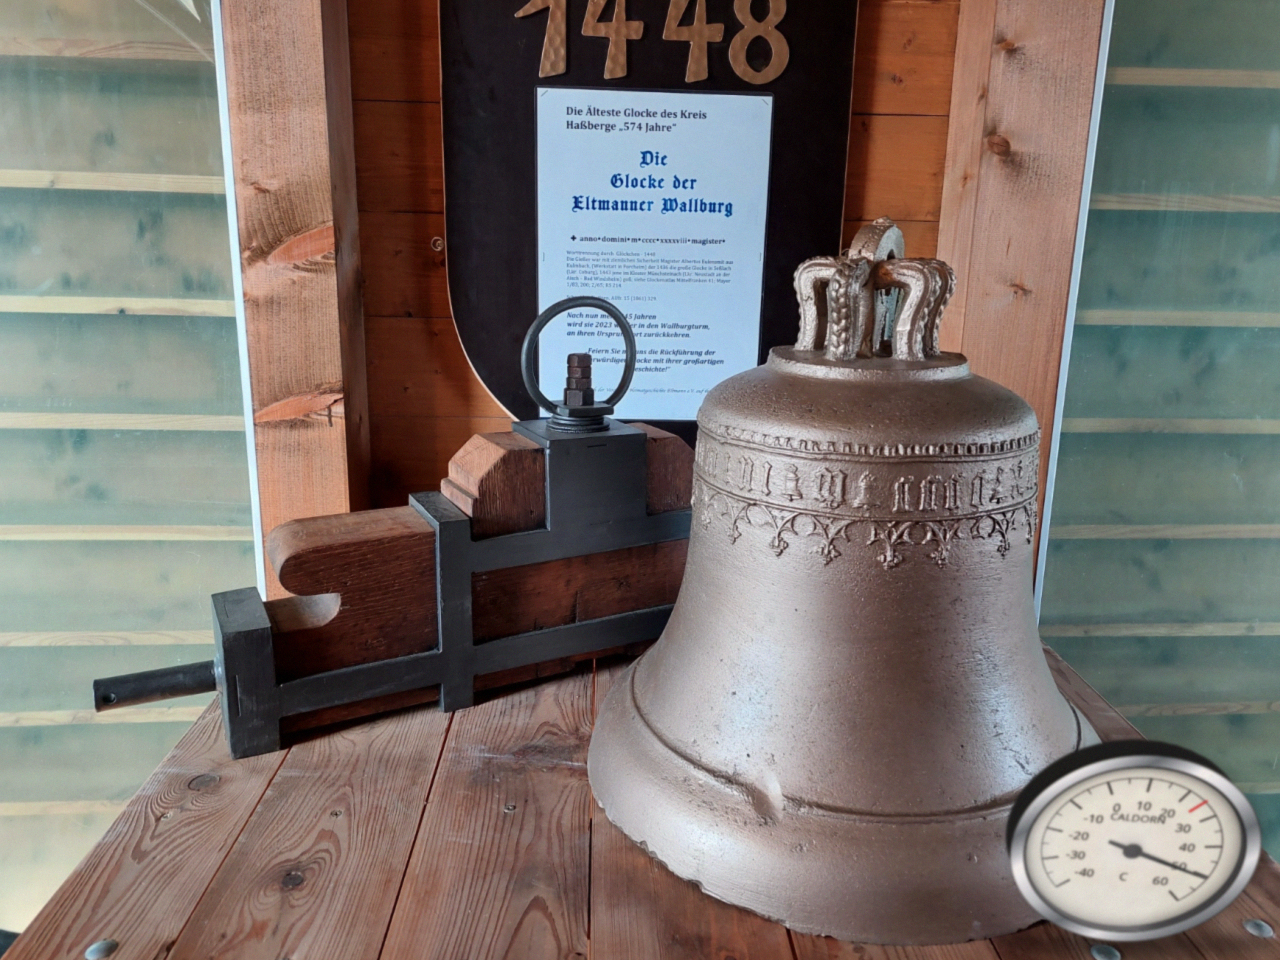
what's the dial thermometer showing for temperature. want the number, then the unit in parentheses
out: 50 (°C)
